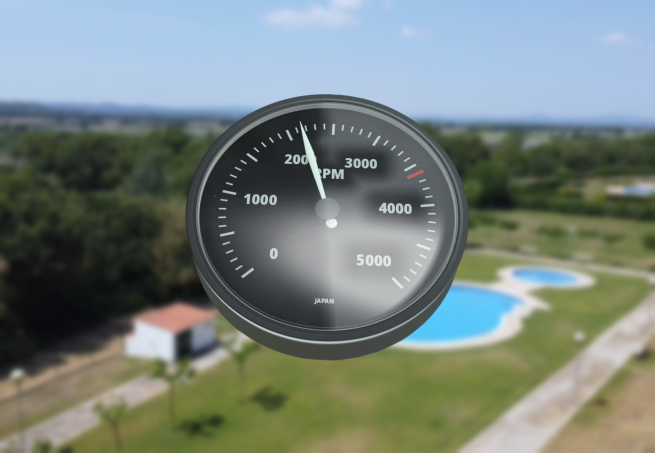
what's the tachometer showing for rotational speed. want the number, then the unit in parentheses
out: 2150 (rpm)
